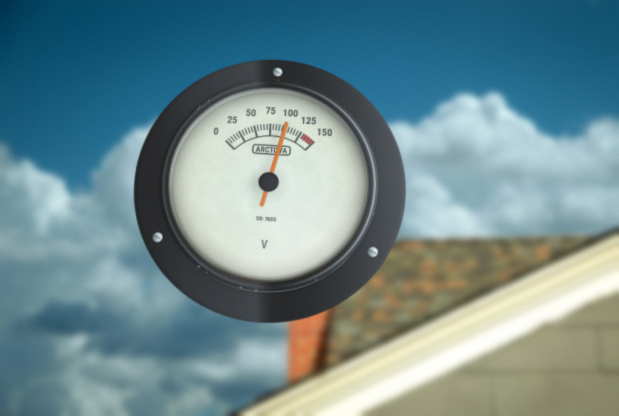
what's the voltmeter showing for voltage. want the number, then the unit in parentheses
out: 100 (V)
